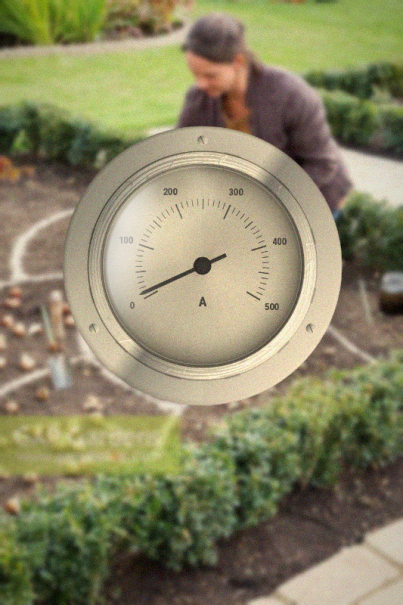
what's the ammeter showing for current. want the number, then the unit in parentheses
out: 10 (A)
